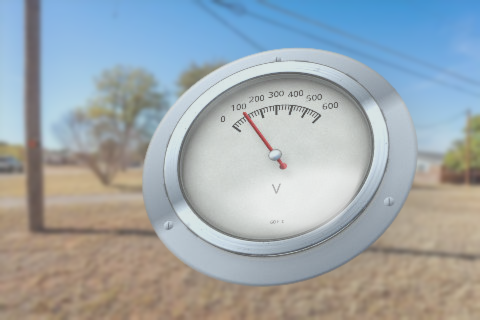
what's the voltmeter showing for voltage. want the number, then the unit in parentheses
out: 100 (V)
